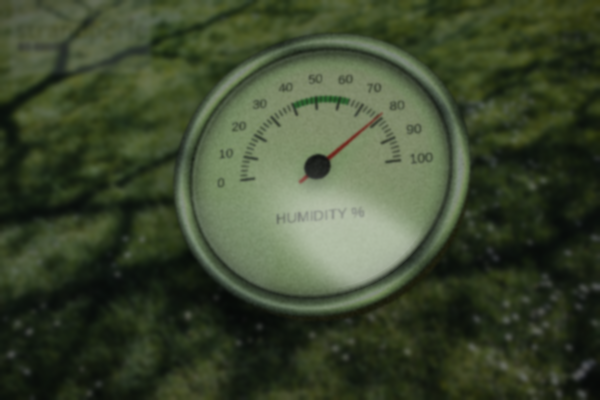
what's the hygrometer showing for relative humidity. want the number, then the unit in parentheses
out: 80 (%)
